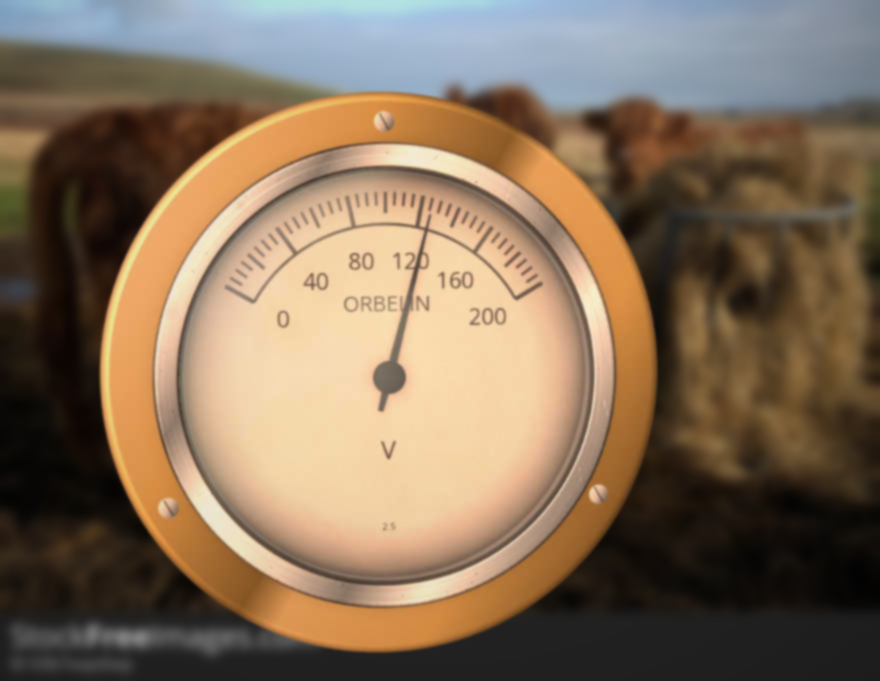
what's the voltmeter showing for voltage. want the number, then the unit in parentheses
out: 125 (V)
